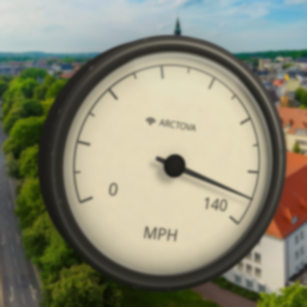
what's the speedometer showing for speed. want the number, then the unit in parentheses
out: 130 (mph)
